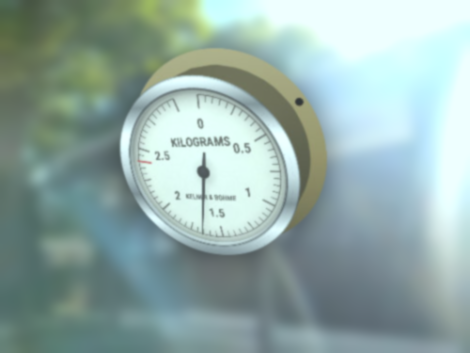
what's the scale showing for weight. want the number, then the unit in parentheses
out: 1.65 (kg)
